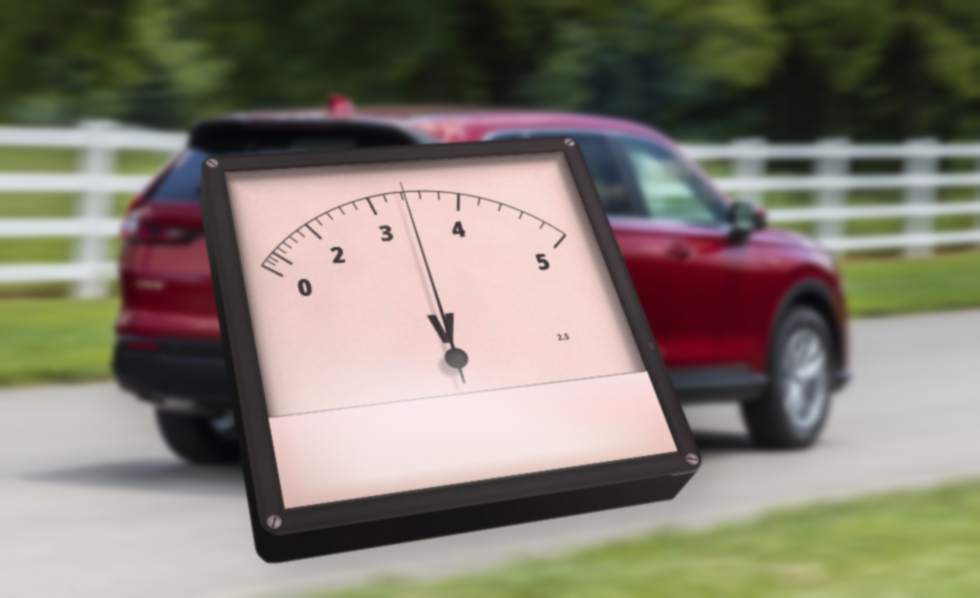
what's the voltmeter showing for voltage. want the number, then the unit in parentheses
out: 3.4 (V)
